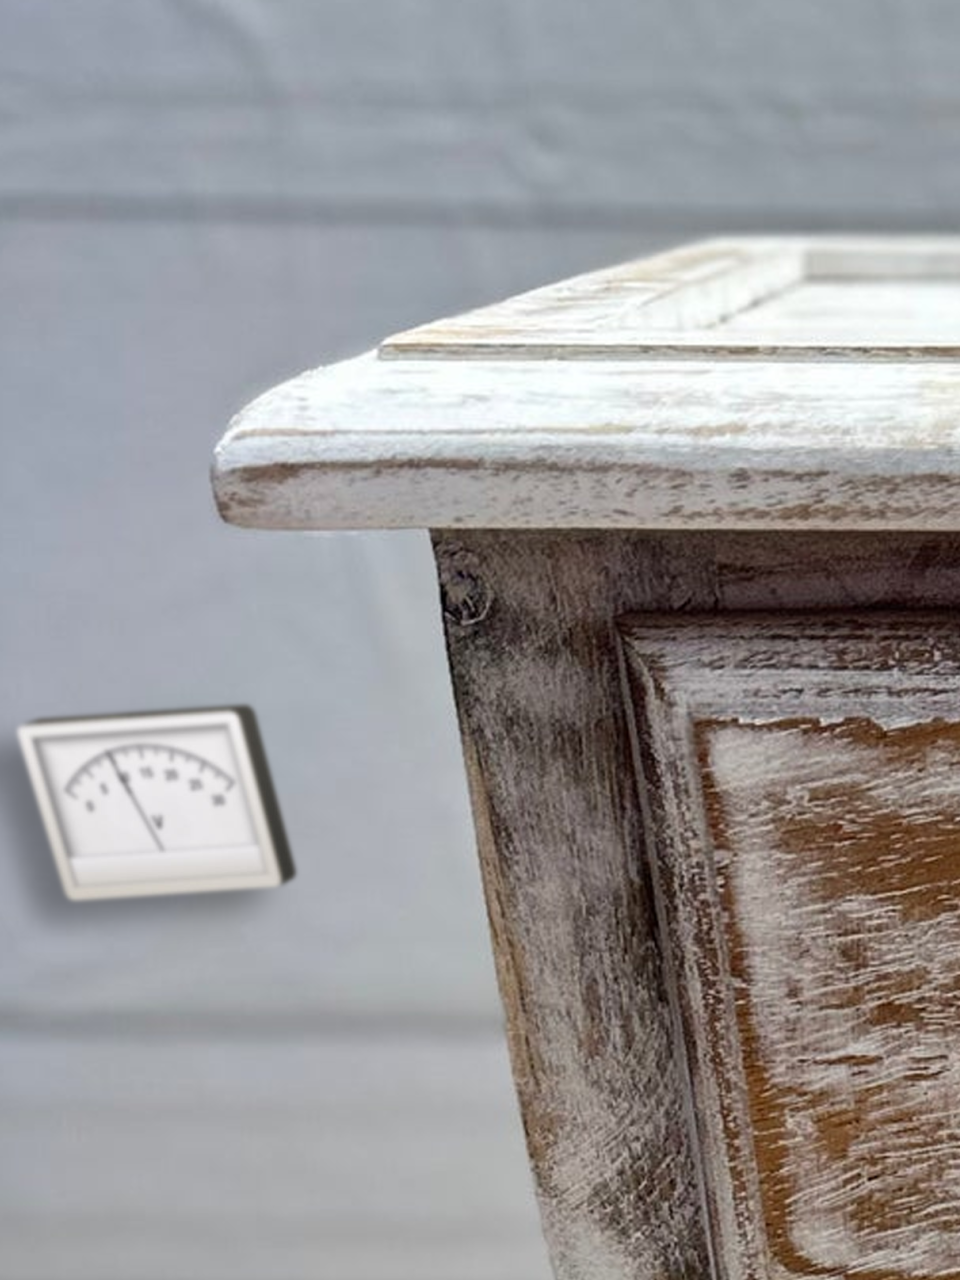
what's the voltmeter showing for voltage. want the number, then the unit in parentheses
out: 10 (V)
